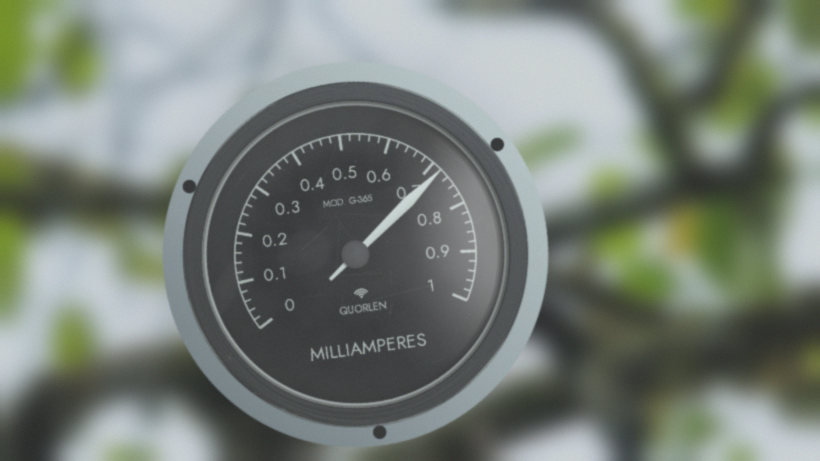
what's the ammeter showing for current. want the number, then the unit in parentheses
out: 0.72 (mA)
